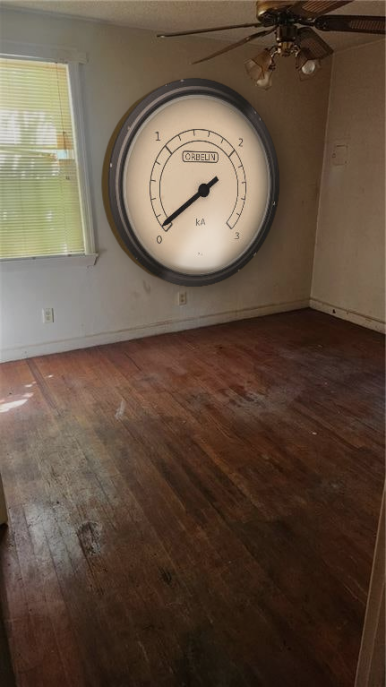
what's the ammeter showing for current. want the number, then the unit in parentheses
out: 0.1 (kA)
